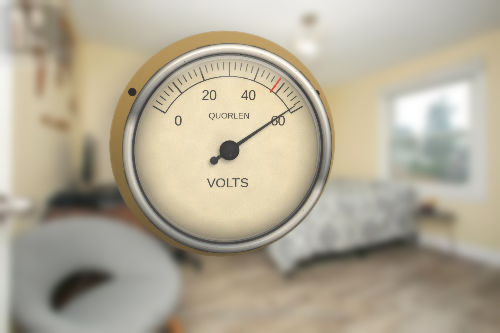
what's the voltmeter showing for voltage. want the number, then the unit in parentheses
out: 58 (V)
